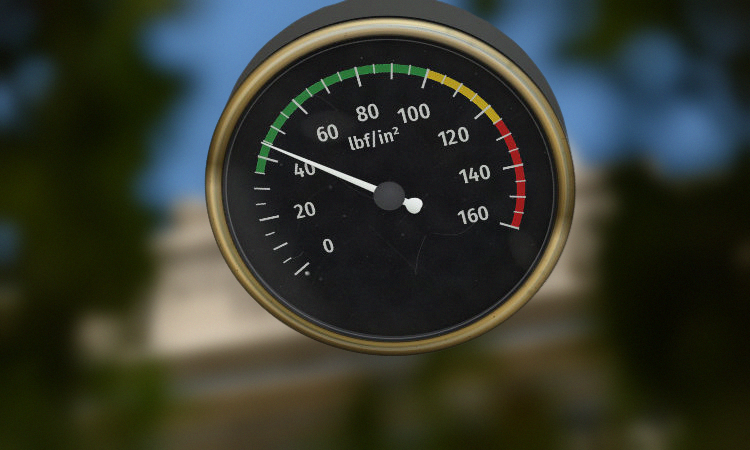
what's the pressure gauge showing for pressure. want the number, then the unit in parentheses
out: 45 (psi)
